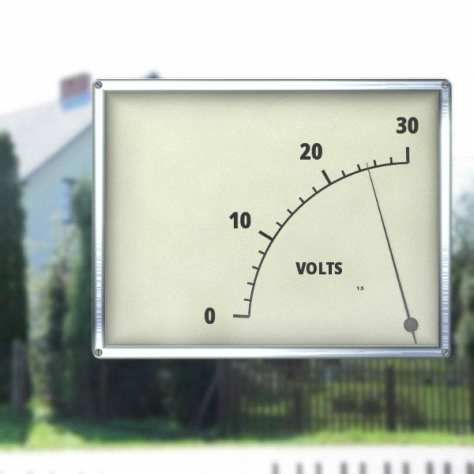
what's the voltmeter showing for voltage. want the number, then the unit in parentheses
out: 25 (V)
